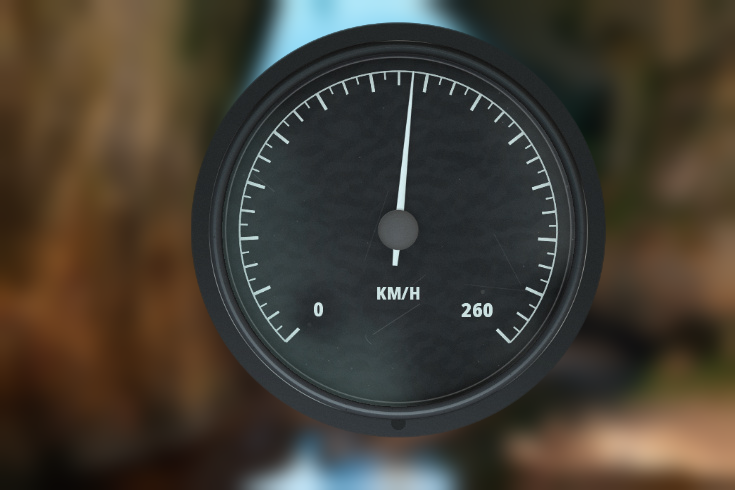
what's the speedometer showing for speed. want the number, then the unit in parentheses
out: 135 (km/h)
